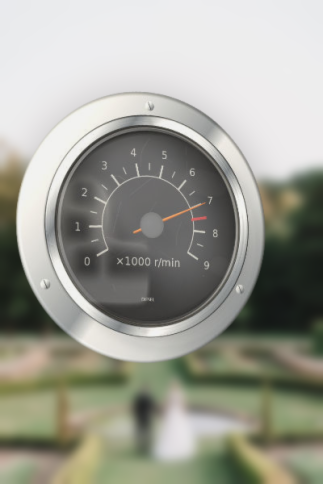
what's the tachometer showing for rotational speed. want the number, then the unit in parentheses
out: 7000 (rpm)
